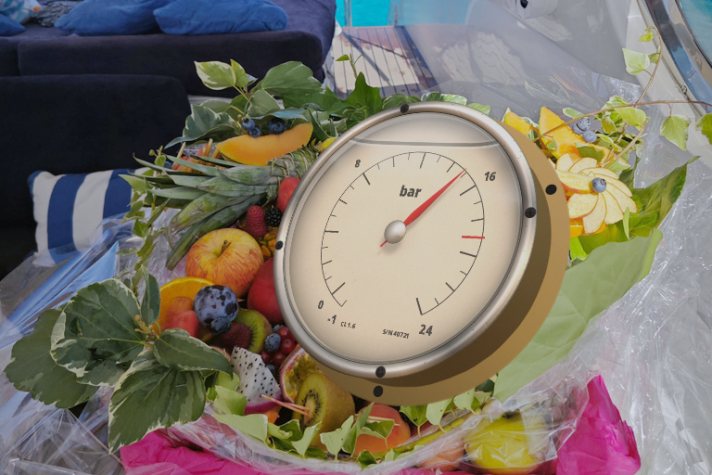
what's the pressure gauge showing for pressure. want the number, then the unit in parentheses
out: 15 (bar)
